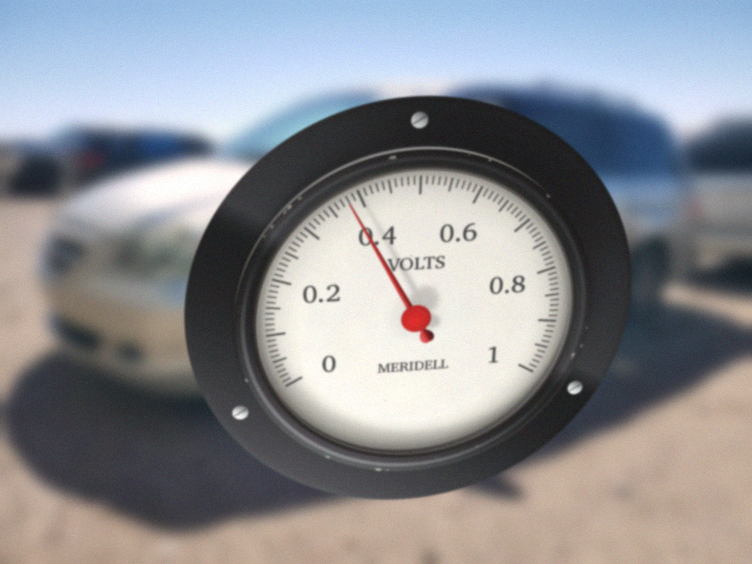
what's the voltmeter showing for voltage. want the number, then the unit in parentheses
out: 0.38 (V)
